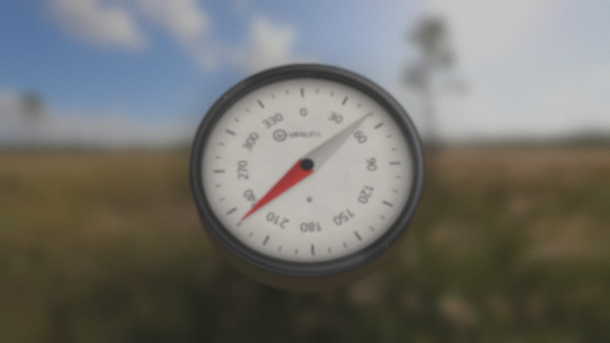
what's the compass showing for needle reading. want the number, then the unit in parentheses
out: 230 (°)
